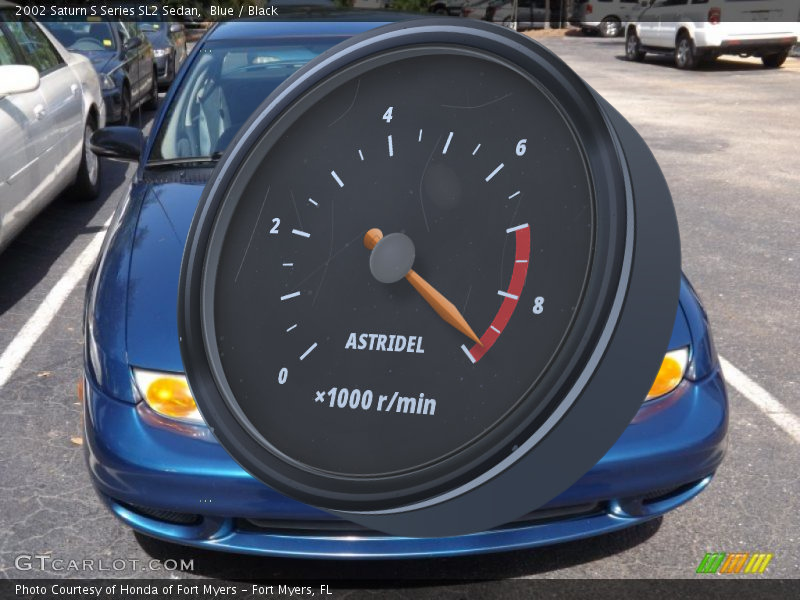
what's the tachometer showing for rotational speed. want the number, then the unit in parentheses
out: 8750 (rpm)
